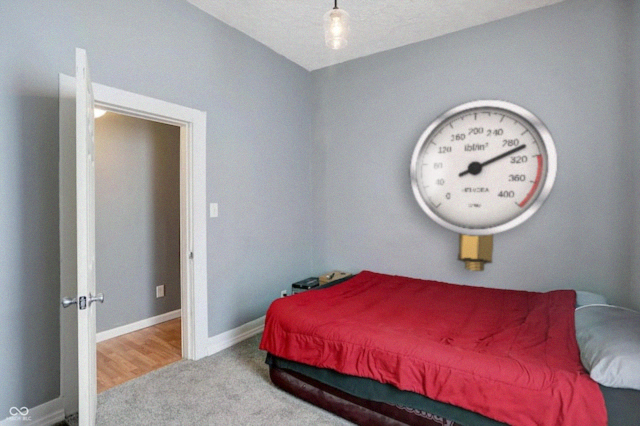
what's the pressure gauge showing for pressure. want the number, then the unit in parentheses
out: 300 (psi)
